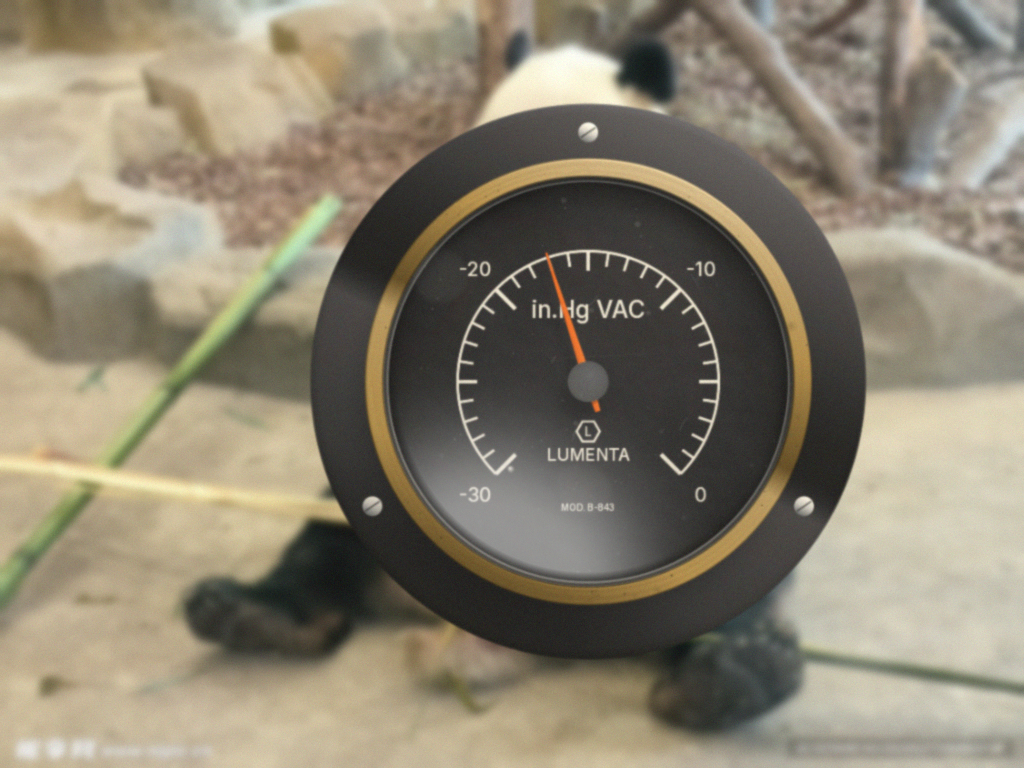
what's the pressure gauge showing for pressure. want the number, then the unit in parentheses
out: -17 (inHg)
